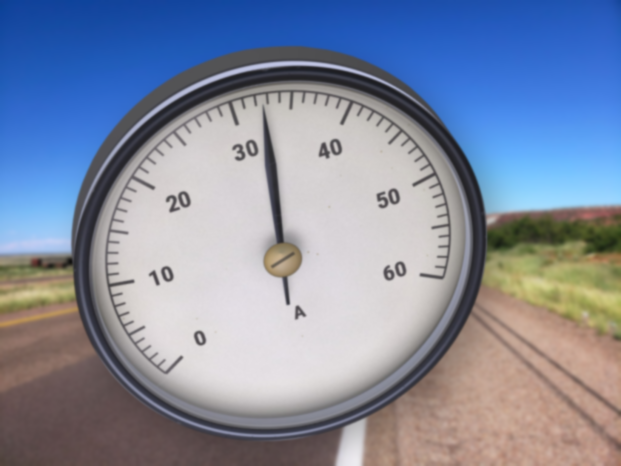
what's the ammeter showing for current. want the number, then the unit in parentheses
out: 32.5 (A)
